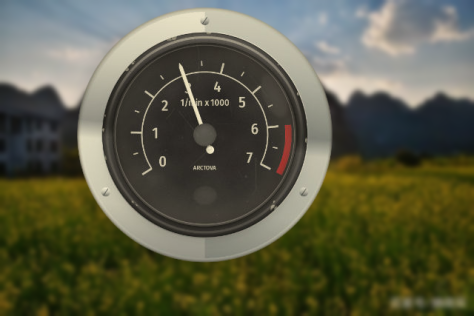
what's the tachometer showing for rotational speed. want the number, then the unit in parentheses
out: 3000 (rpm)
